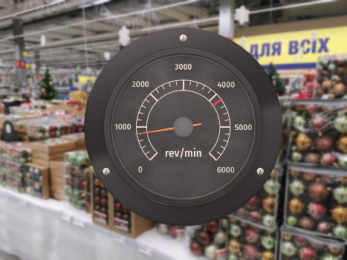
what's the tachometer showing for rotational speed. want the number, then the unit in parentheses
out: 800 (rpm)
